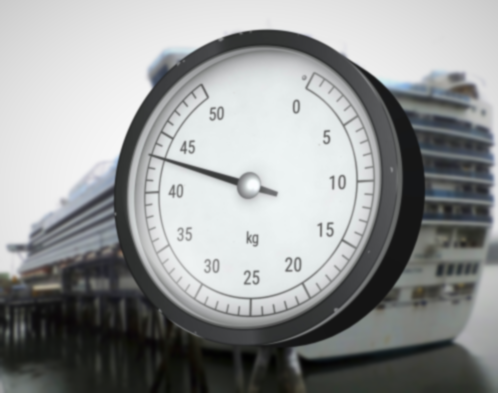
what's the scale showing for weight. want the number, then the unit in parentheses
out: 43 (kg)
